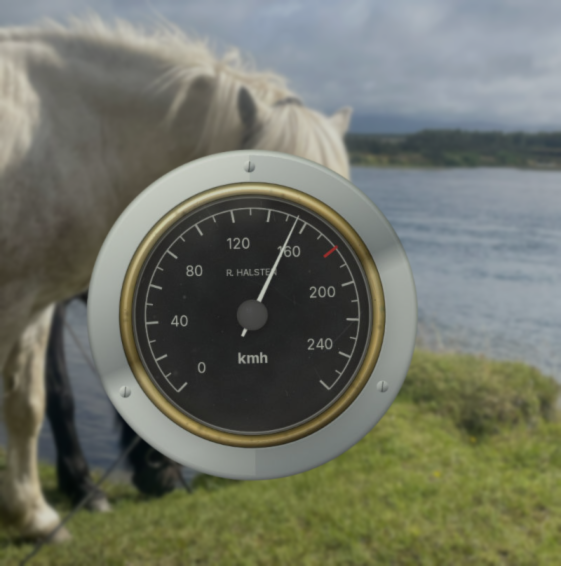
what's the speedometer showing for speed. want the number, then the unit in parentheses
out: 155 (km/h)
